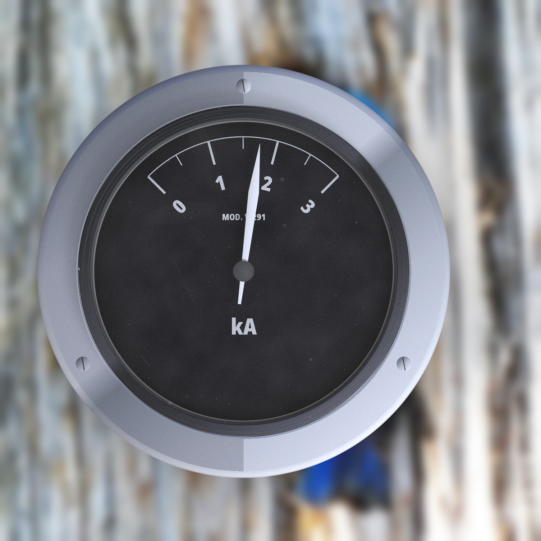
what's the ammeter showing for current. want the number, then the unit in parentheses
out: 1.75 (kA)
